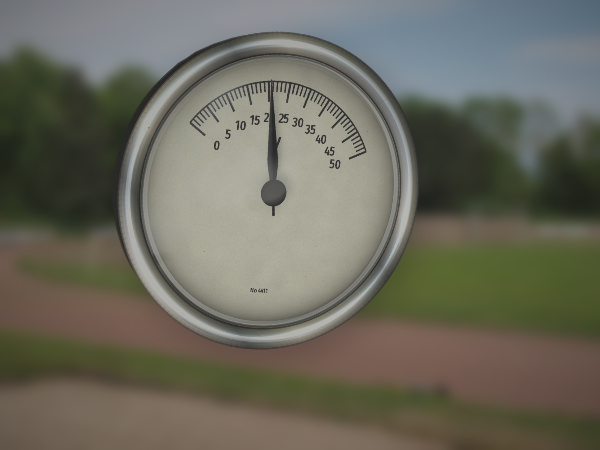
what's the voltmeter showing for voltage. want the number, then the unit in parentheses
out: 20 (V)
